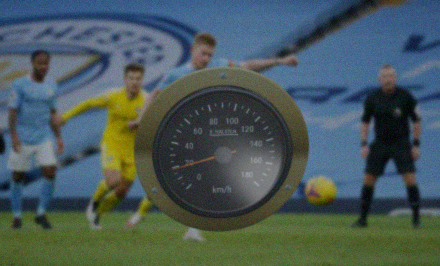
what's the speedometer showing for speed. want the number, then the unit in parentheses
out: 20 (km/h)
